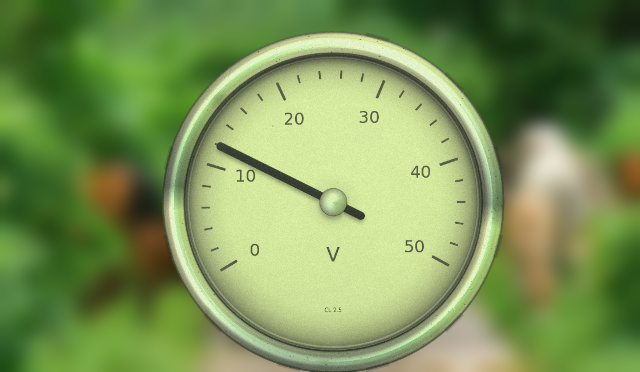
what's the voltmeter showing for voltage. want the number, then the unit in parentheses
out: 12 (V)
